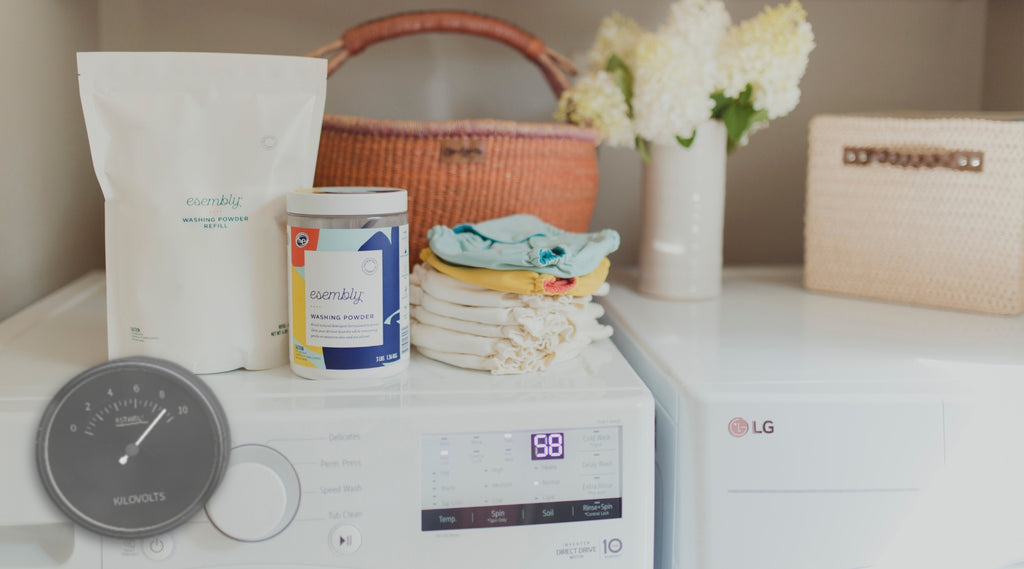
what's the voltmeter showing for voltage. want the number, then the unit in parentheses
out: 9 (kV)
